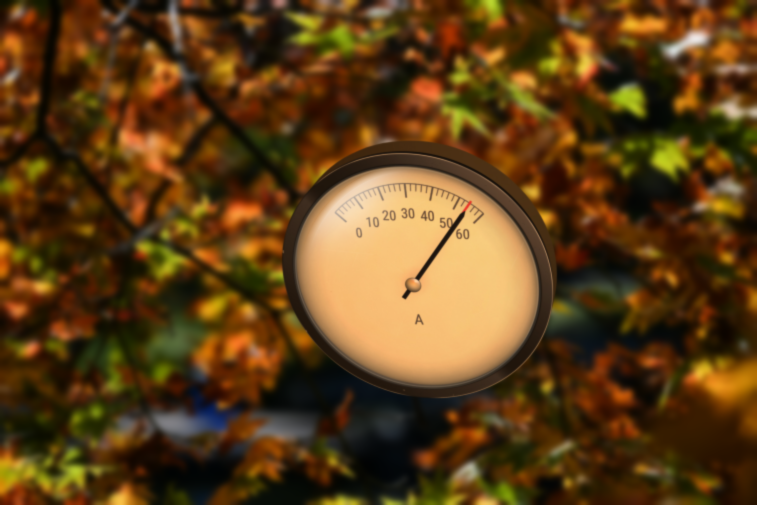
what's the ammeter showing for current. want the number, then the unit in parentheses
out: 54 (A)
